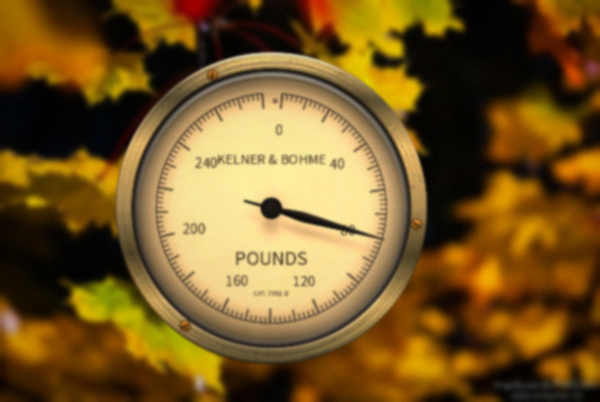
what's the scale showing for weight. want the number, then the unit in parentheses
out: 80 (lb)
